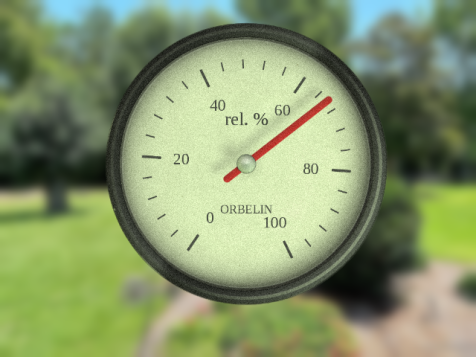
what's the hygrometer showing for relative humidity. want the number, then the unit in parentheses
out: 66 (%)
